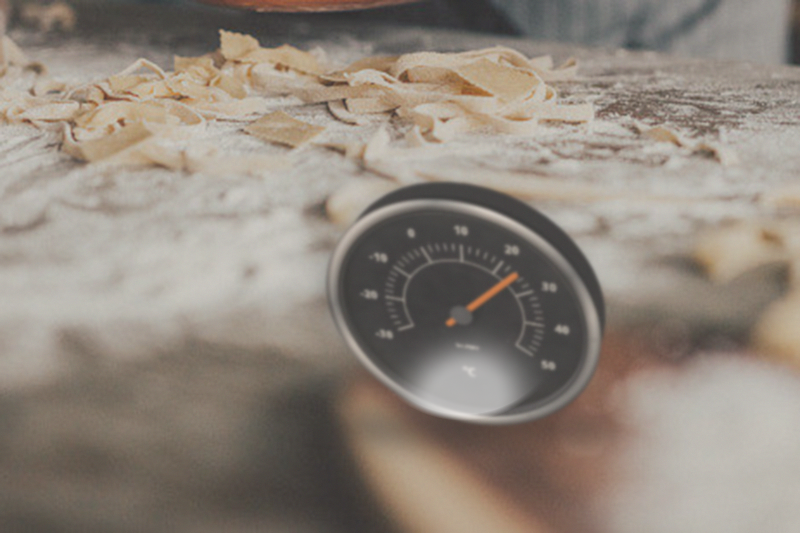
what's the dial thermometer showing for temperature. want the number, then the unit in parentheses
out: 24 (°C)
